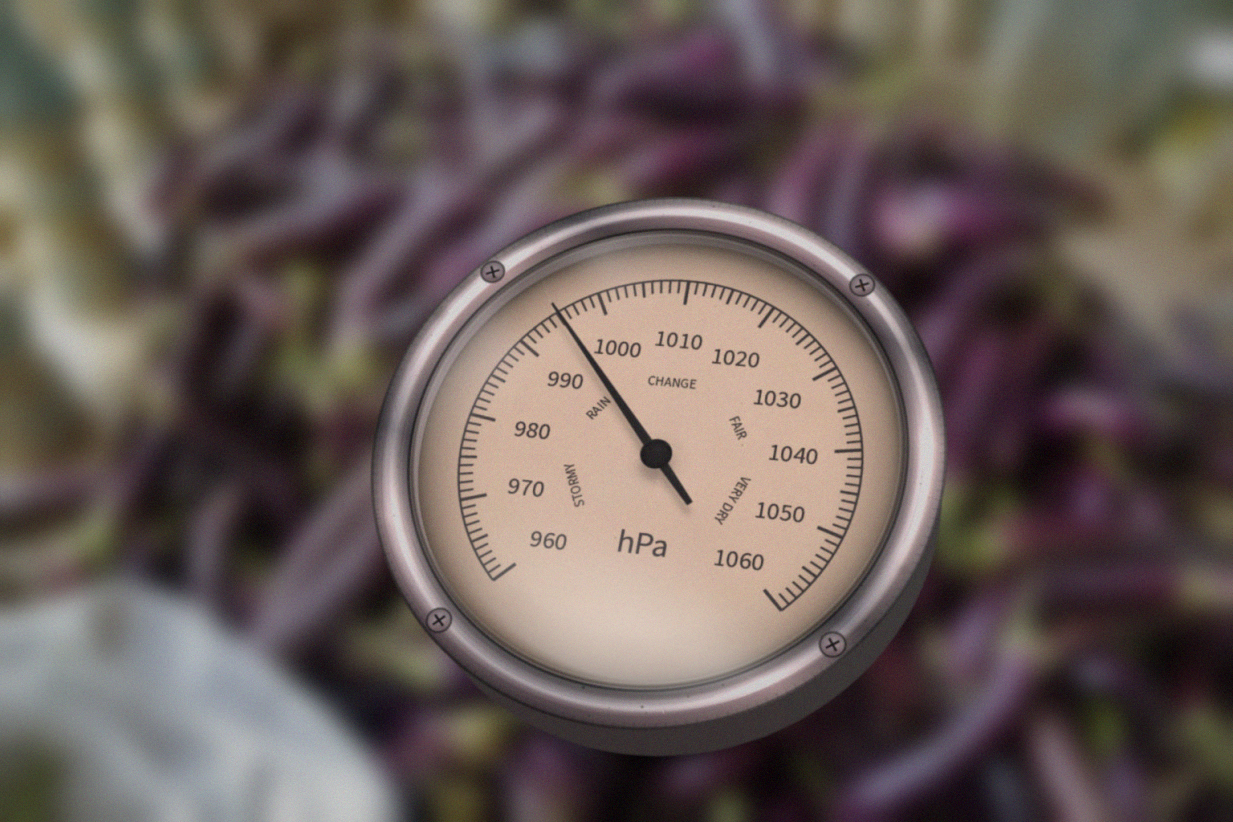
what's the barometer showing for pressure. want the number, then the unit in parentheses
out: 995 (hPa)
